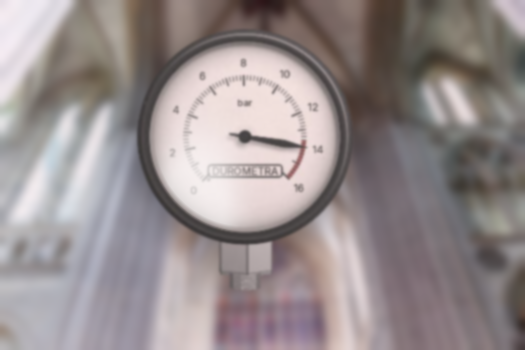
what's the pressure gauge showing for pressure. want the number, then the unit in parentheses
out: 14 (bar)
